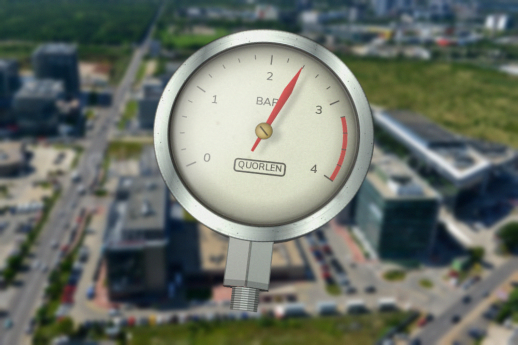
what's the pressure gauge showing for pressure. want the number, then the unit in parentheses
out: 2.4 (bar)
